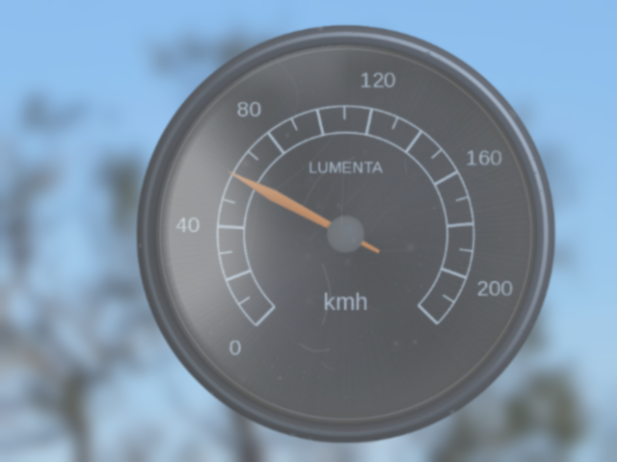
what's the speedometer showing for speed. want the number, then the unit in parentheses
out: 60 (km/h)
